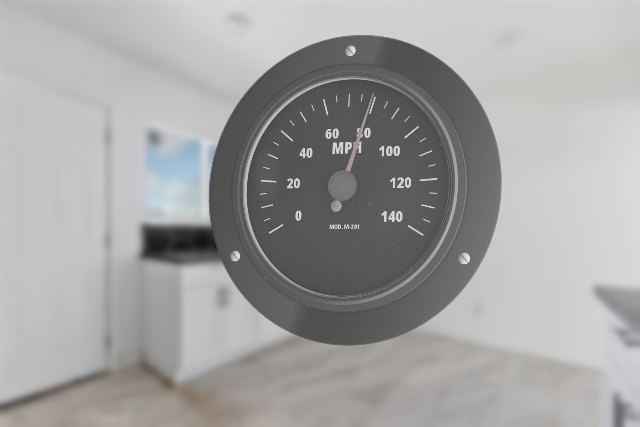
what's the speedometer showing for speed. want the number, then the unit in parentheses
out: 80 (mph)
